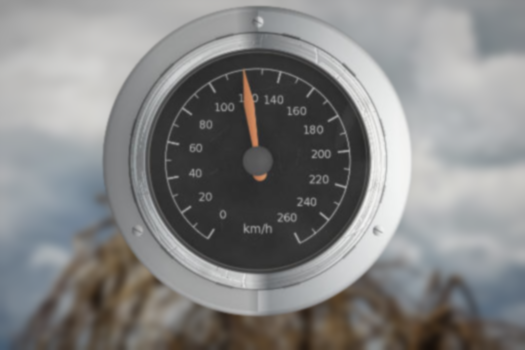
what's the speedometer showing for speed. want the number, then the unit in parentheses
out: 120 (km/h)
